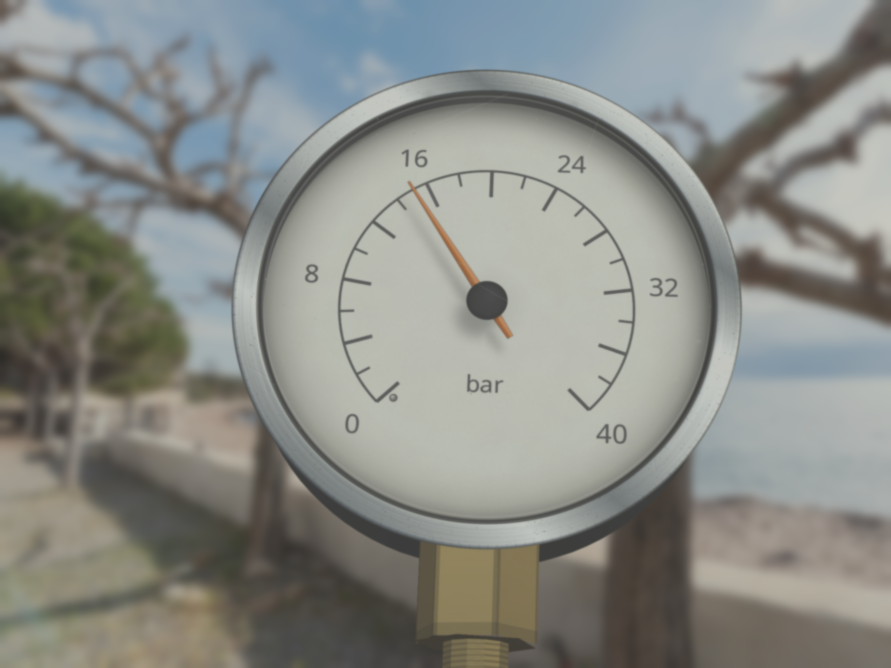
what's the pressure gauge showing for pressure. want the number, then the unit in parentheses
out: 15 (bar)
